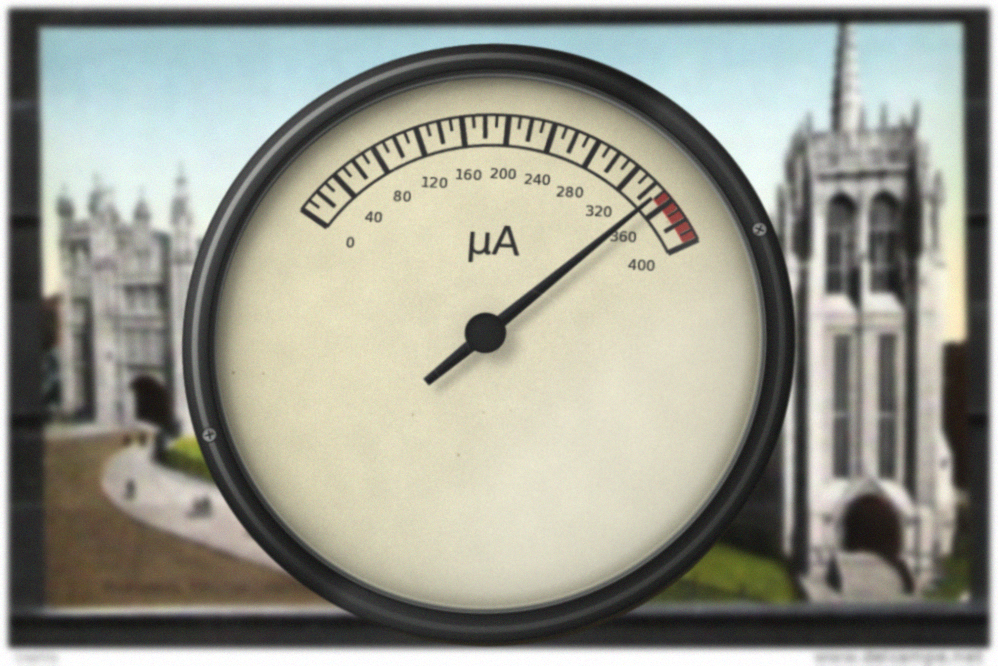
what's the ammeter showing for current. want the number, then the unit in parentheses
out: 350 (µA)
